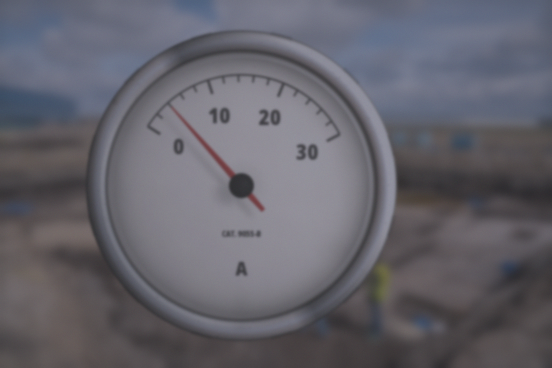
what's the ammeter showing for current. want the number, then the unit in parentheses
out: 4 (A)
